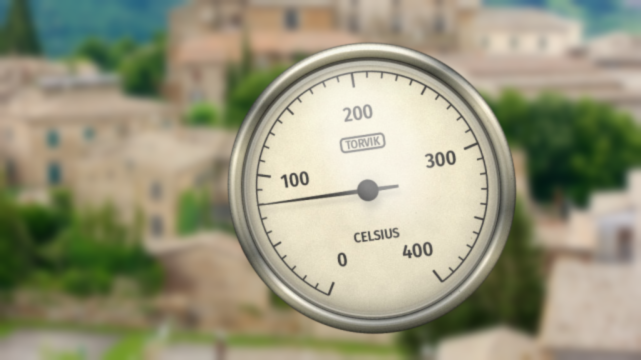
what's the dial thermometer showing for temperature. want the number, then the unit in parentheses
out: 80 (°C)
